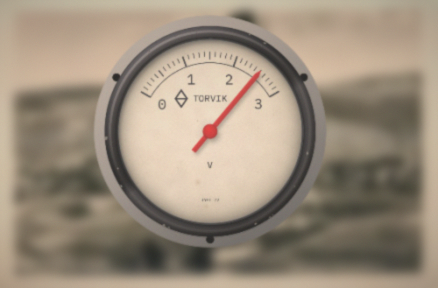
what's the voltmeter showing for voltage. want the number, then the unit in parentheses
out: 2.5 (V)
